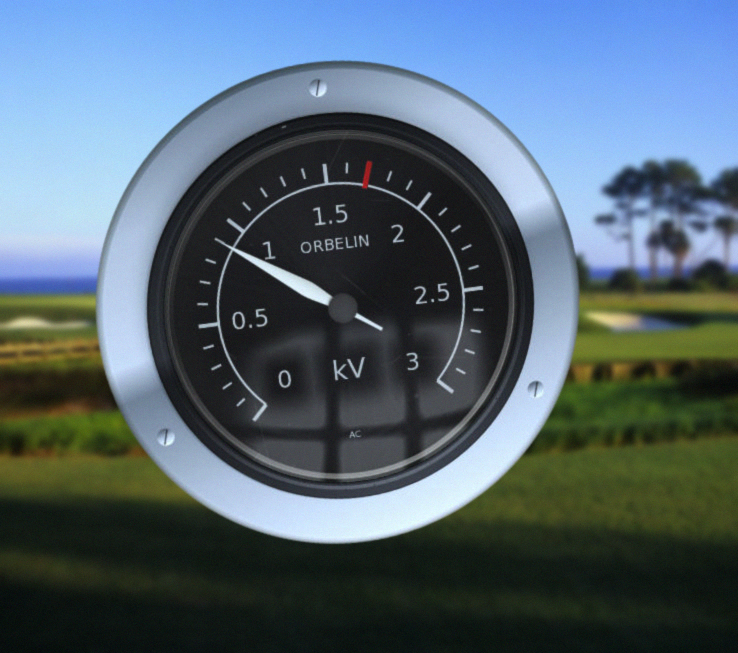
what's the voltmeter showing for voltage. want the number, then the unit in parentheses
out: 0.9 (kV)
